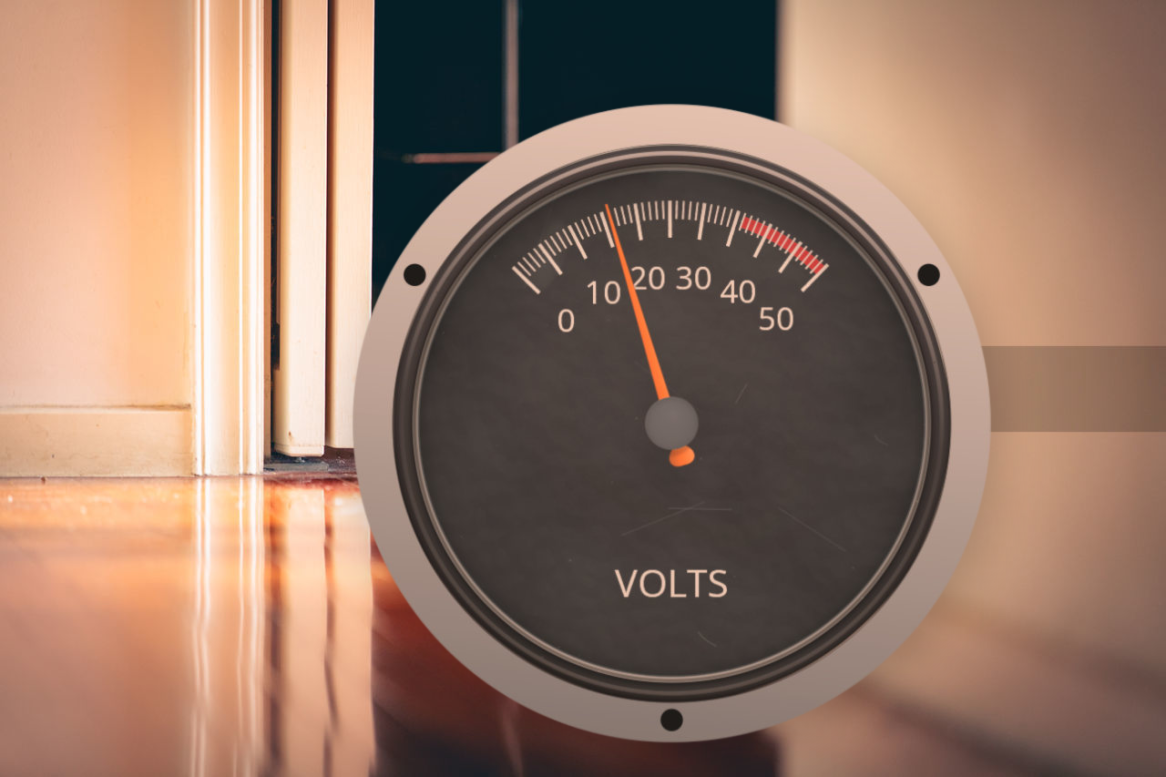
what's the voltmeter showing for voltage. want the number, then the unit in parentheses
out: 16 (V)
